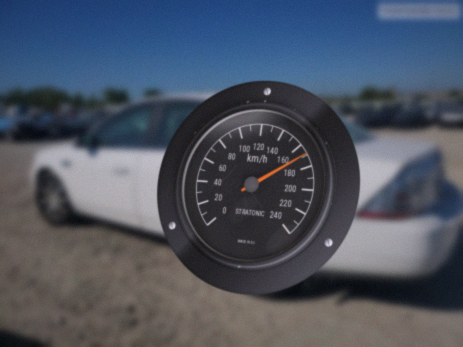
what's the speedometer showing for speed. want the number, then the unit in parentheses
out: 170 (km/h)
